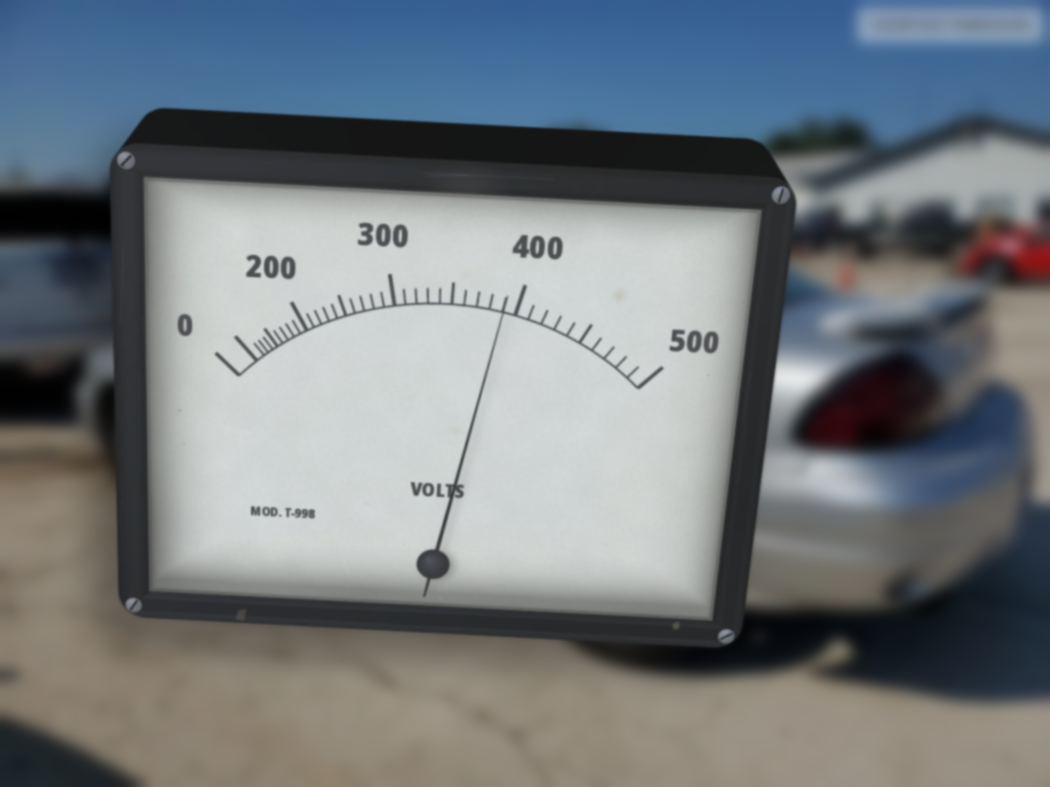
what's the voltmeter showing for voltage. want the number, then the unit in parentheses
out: 390 (V)
